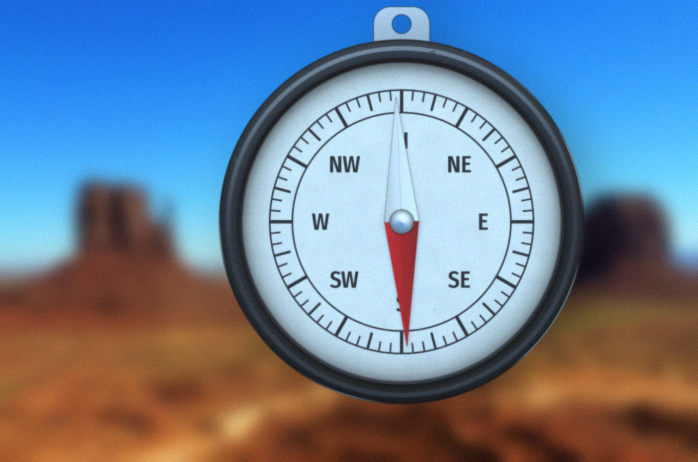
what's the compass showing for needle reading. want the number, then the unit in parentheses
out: 177.5 (°)
